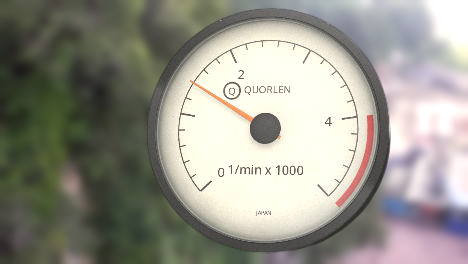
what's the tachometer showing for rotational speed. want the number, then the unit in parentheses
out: 1400 (rpm)
